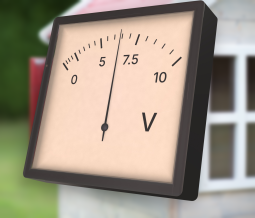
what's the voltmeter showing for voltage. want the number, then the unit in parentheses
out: 6.5 (V)
